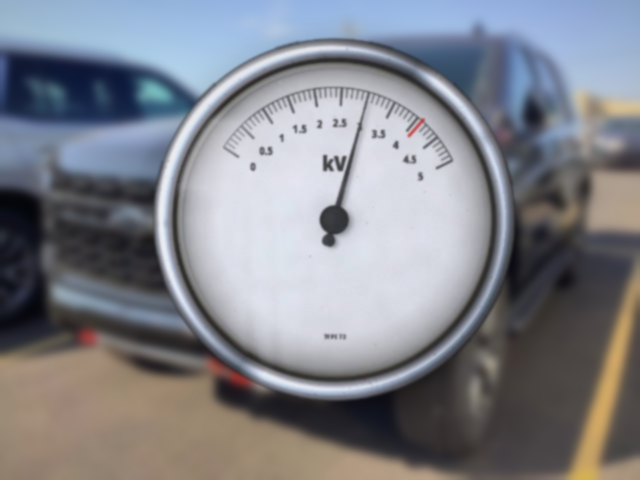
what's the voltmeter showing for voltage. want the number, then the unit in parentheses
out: 3 (kV)
